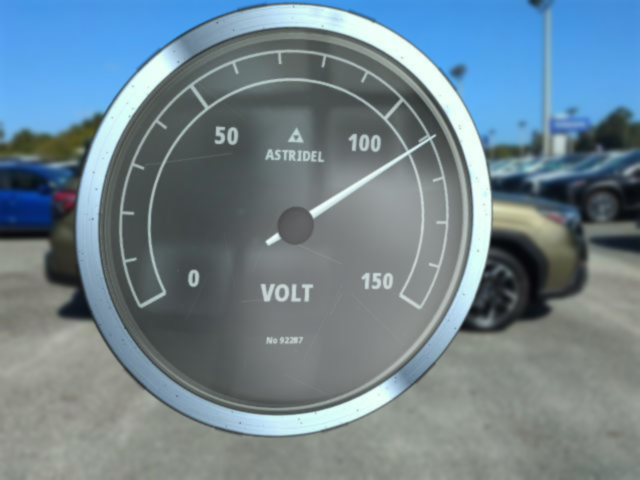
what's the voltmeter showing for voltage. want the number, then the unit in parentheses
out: 110 (V)
